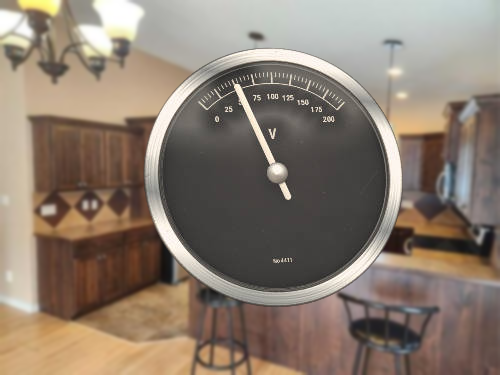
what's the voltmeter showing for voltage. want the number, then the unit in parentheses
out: 50 (V)
